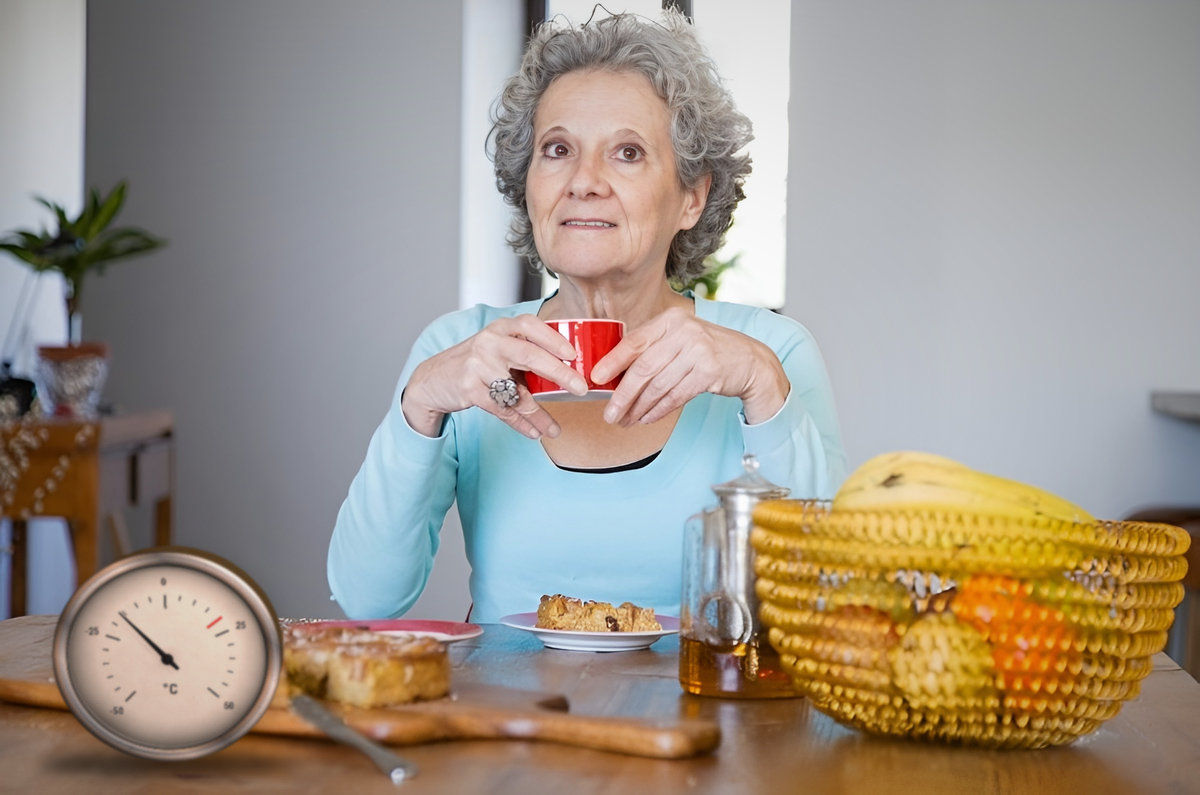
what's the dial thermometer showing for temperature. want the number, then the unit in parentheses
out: -15 (°C)
